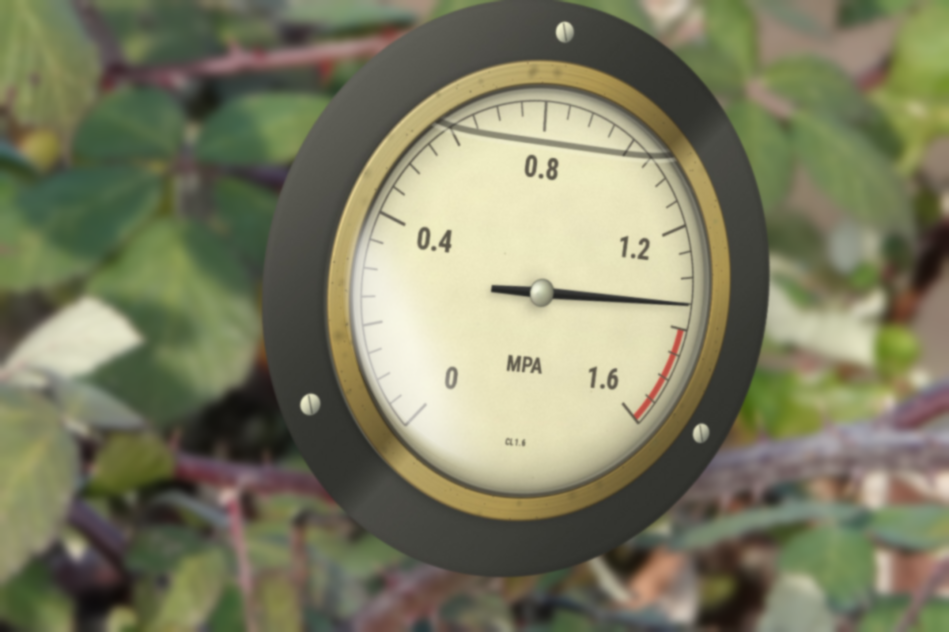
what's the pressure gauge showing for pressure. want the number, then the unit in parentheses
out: 1.35 (MPa)
